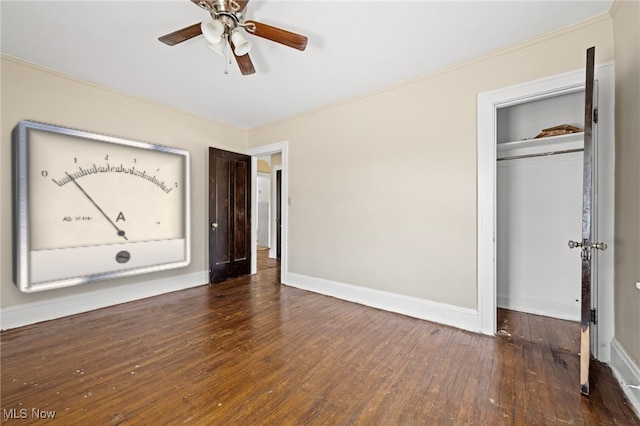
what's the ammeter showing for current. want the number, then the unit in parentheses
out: 0.5 (A)
